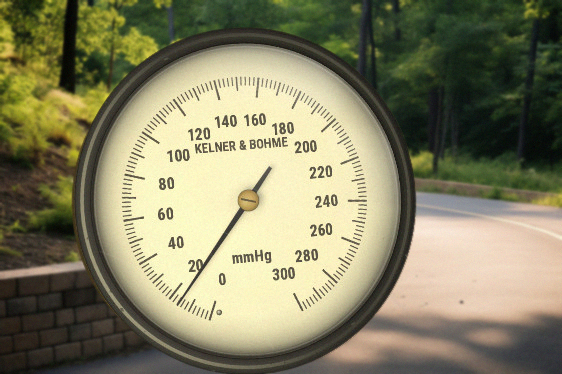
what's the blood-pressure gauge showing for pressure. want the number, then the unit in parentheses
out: 16 (mmHg)
